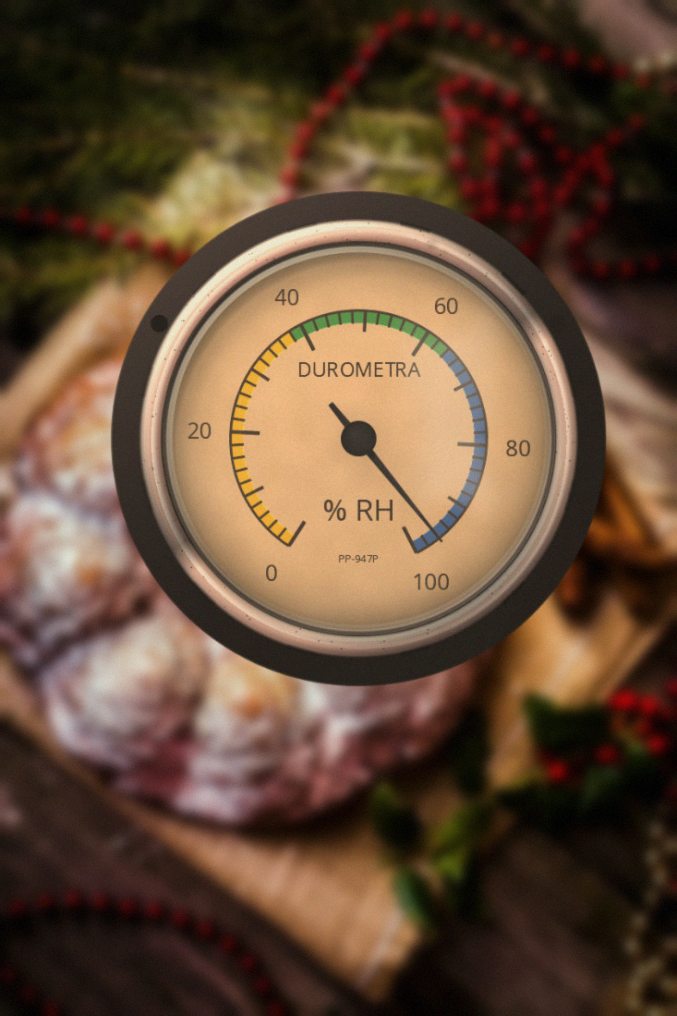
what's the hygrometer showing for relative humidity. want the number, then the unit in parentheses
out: 96 (%)
